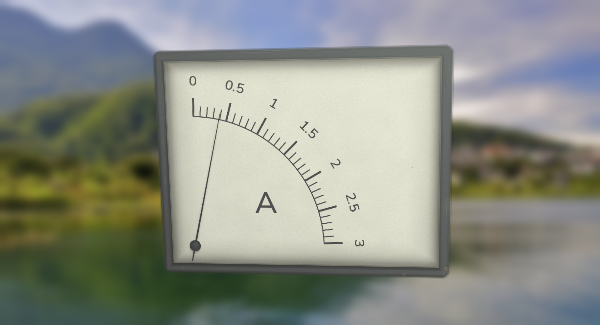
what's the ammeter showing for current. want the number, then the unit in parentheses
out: 0.4 (A)
